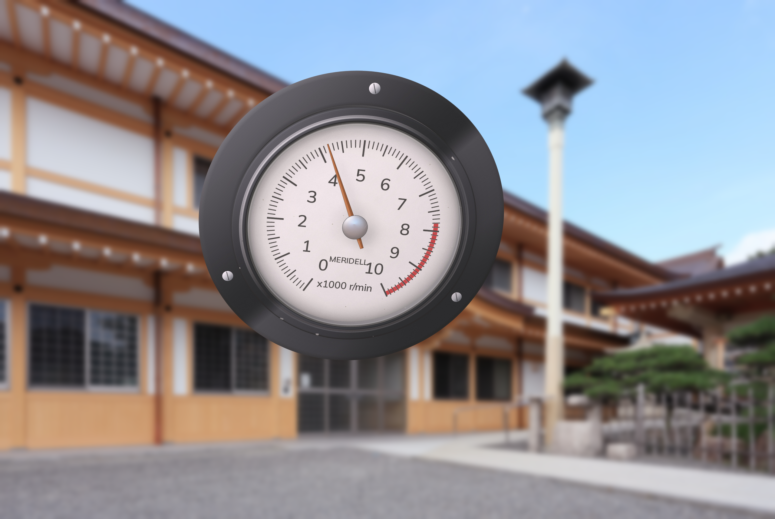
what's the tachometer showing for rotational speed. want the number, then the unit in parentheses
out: 4200 (rpm)
